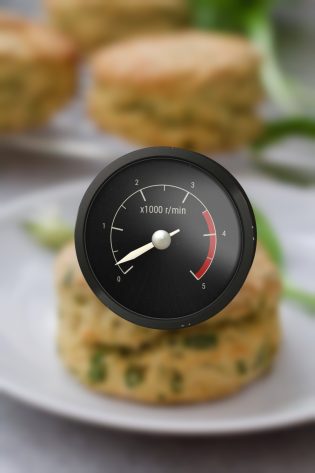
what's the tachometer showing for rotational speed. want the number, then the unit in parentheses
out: 250 (rpm)
